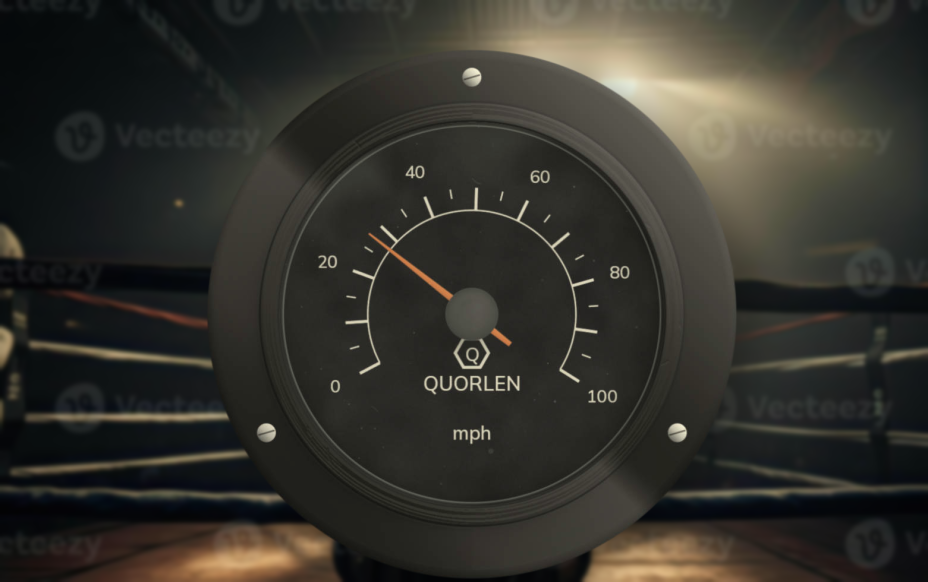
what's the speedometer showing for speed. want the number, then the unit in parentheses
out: 27.5 (mph)
